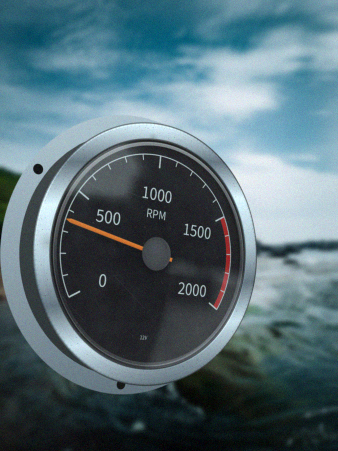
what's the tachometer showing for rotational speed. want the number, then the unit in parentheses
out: 350 (rpm)
